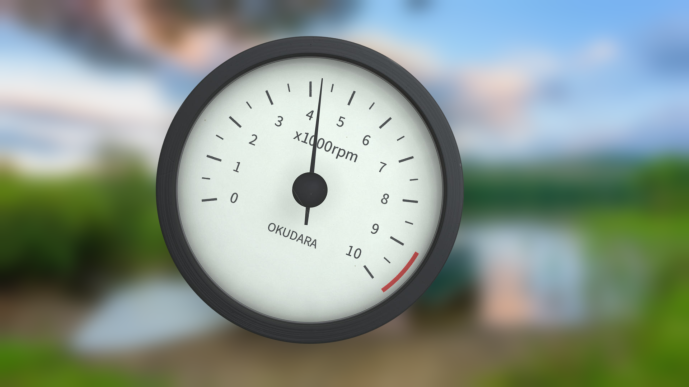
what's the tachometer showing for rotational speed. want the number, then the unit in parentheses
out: 4250 (rpm)
